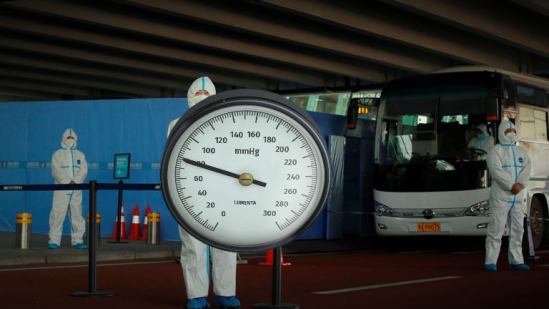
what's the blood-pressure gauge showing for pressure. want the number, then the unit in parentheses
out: 80 (mmHg)
